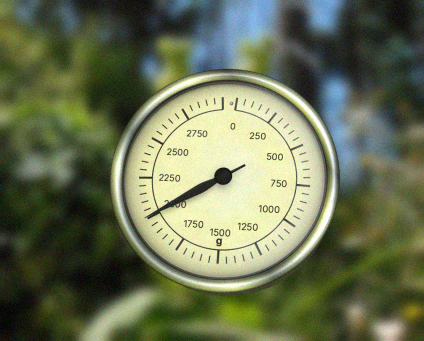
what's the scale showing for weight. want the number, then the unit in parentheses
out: 2000 (g)
